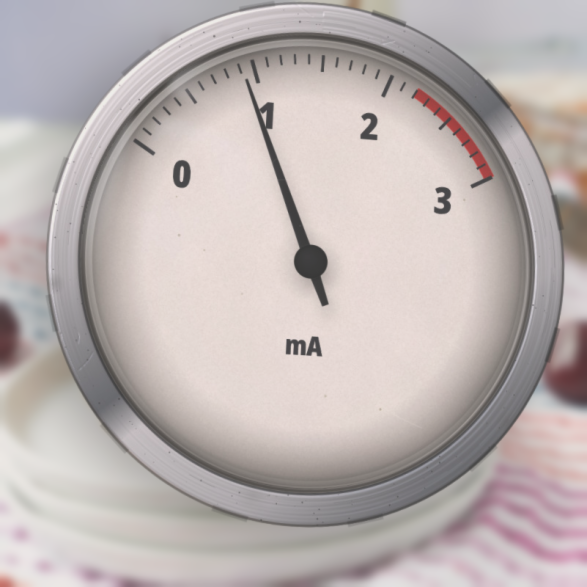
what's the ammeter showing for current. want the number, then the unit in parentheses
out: 0.9 (mA)
